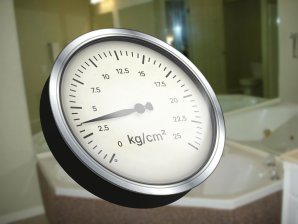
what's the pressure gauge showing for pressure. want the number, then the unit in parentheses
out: 3.5 (kg/cm²)
